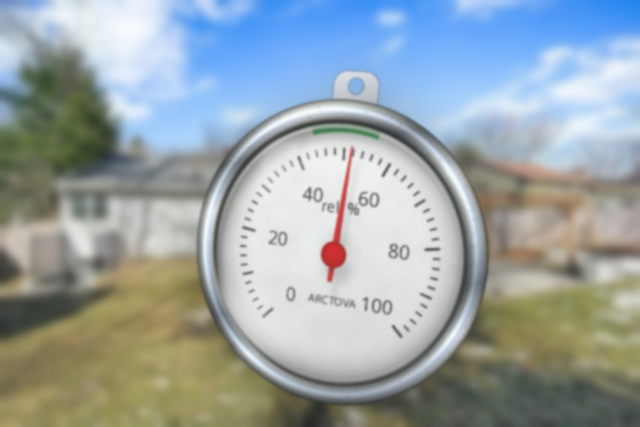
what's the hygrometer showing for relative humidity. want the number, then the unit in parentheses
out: 52 (%)
